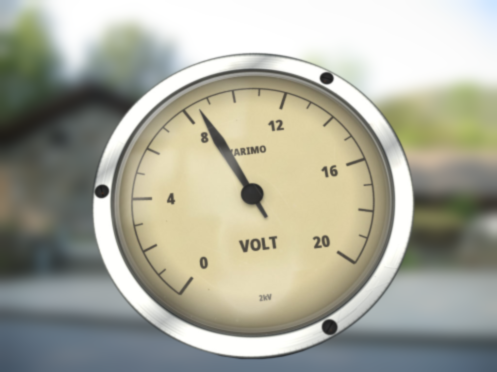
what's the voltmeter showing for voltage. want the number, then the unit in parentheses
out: 8.5 (V)
